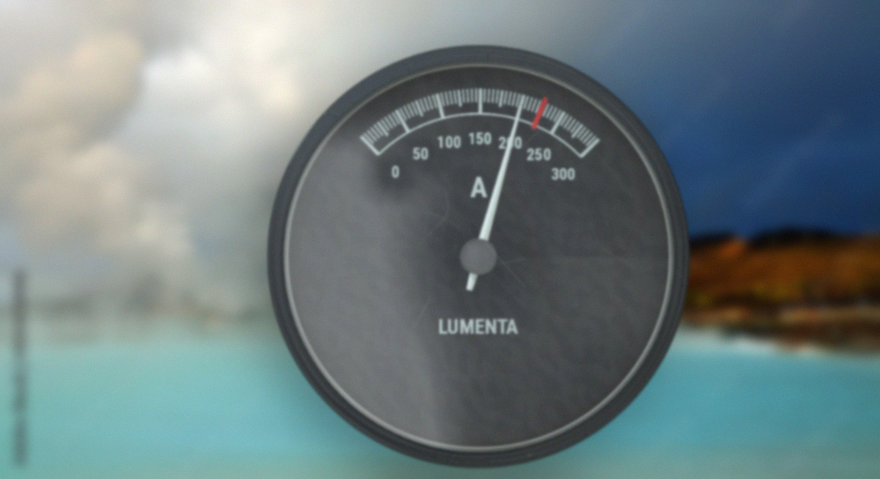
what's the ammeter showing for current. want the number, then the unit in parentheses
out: 200 (A)
